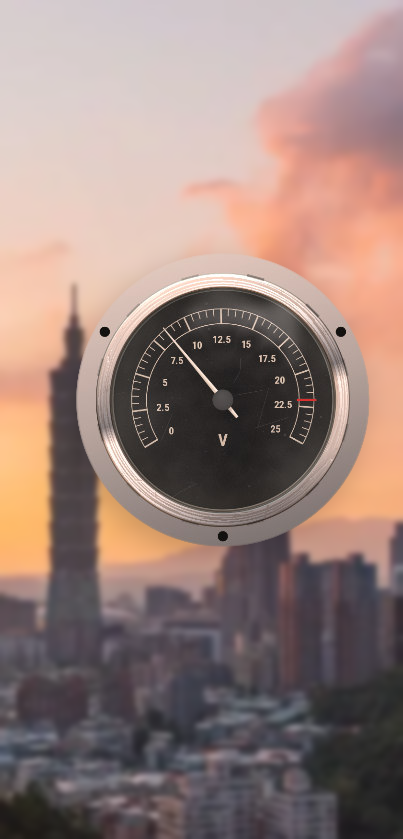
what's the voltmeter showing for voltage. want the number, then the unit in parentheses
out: 8.5 (V)
